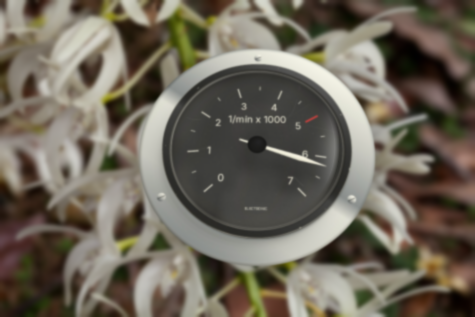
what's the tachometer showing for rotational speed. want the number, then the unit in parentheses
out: 6250 (rpm)
